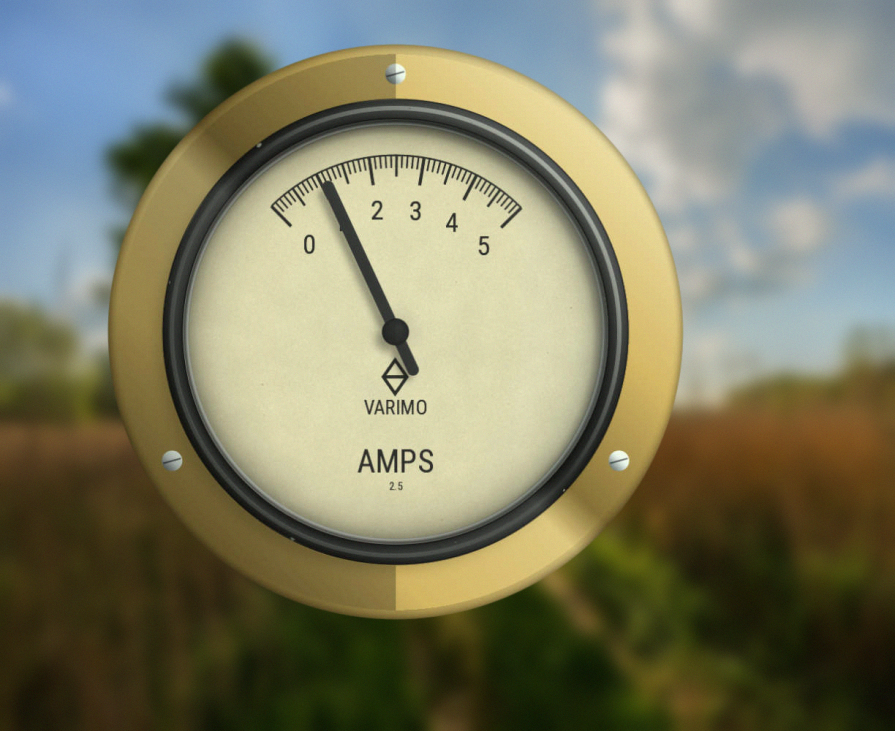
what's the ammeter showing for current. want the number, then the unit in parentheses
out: 1.1 (A)
